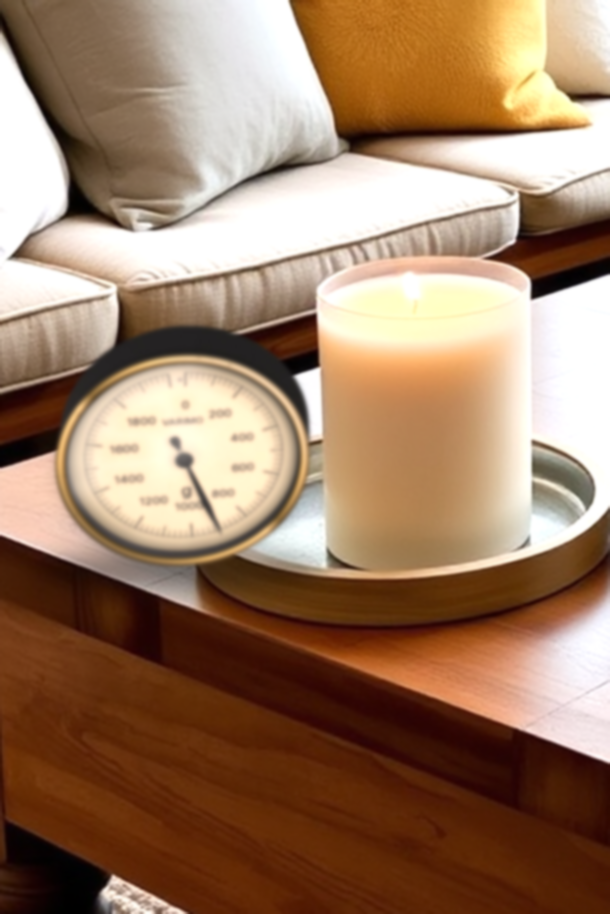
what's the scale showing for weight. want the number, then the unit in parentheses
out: 900 (g)
